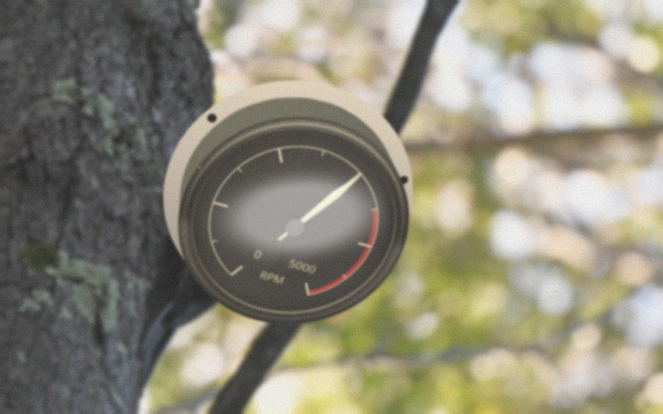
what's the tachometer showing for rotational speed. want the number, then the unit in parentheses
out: 3000 (rpm)
